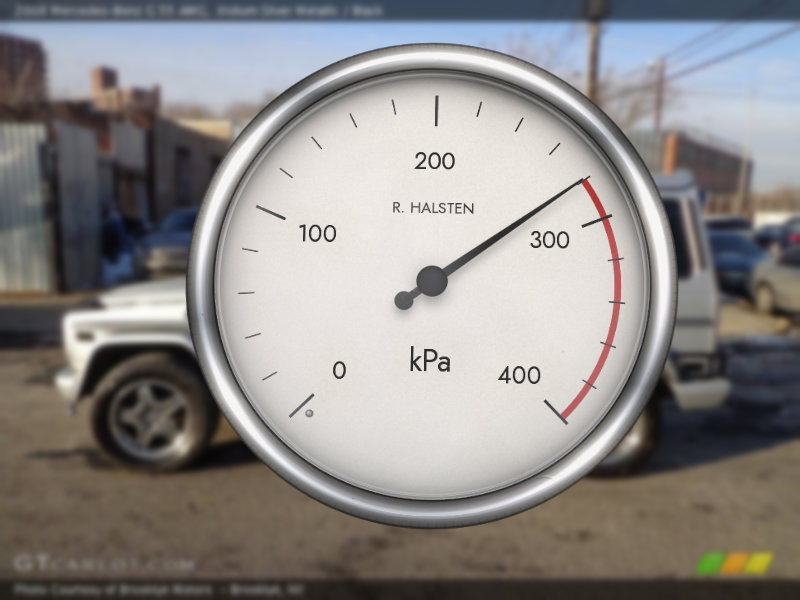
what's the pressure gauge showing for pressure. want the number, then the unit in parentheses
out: 280 (kPa)
